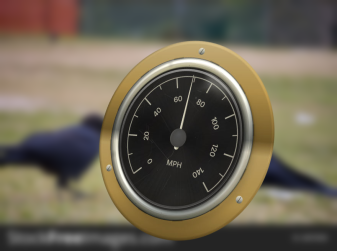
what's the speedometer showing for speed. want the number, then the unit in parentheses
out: 70 (mph)
